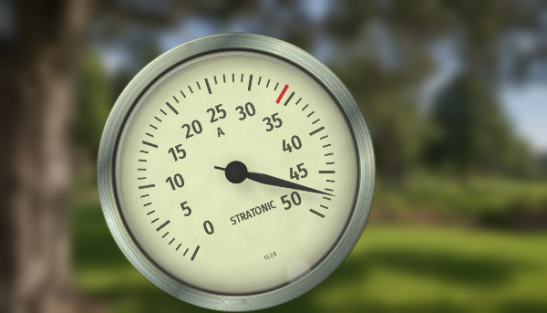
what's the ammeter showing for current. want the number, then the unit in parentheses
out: 47.5 (A)
